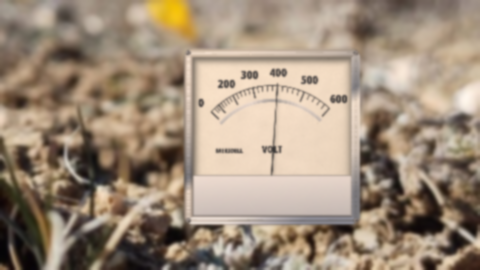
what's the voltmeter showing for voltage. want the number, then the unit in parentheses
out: 400 (V)
